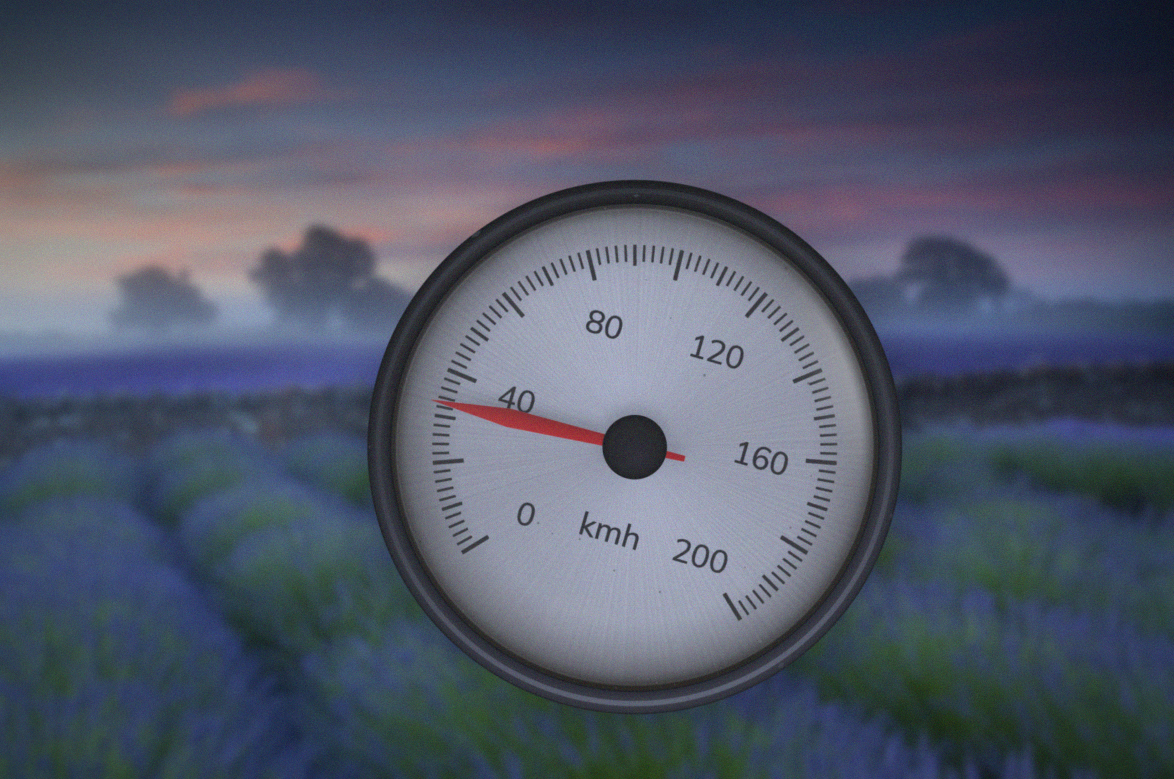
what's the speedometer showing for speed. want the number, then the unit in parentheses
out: 33 (km/h)
